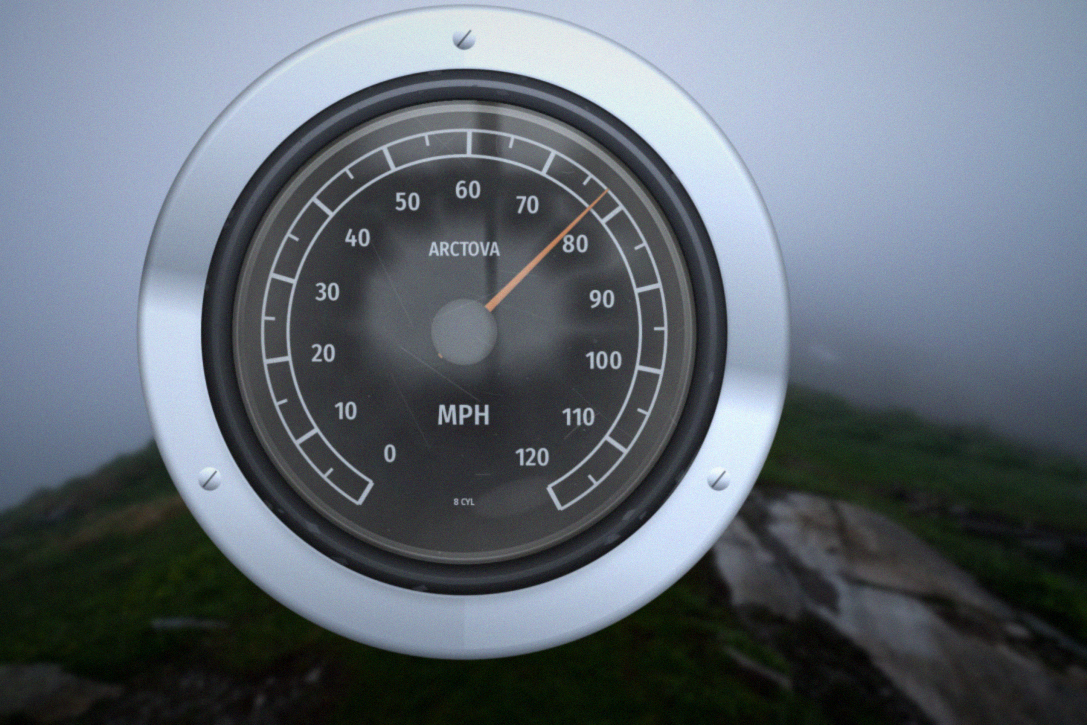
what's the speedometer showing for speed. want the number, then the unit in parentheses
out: 77.5 (mph)
